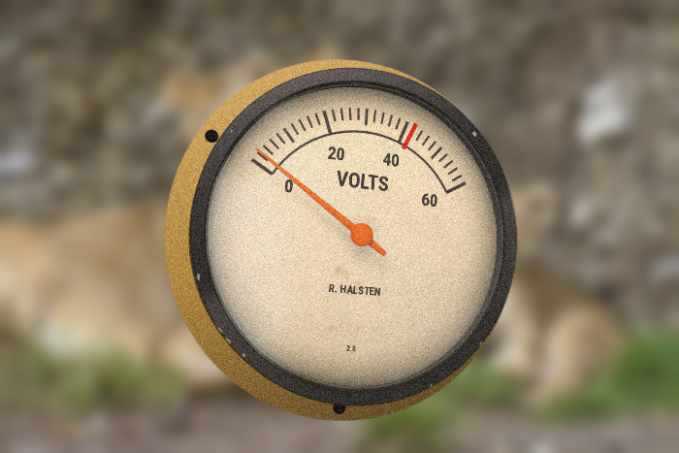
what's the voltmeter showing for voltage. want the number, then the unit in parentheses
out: 2 (V)
